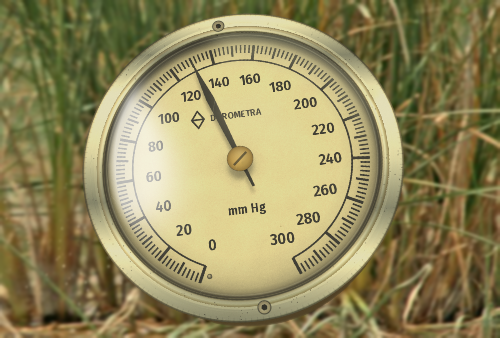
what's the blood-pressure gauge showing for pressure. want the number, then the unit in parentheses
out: 130 (mmHg)
